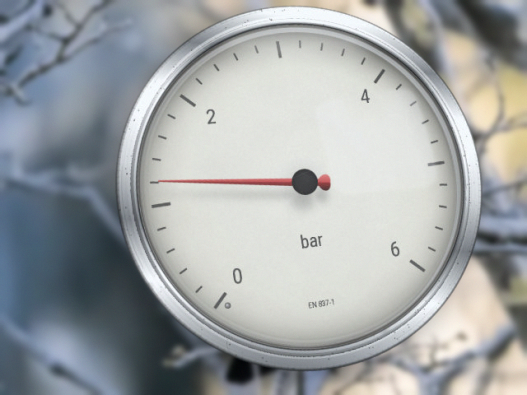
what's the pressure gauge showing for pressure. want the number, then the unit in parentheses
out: 1.2 (bar)
